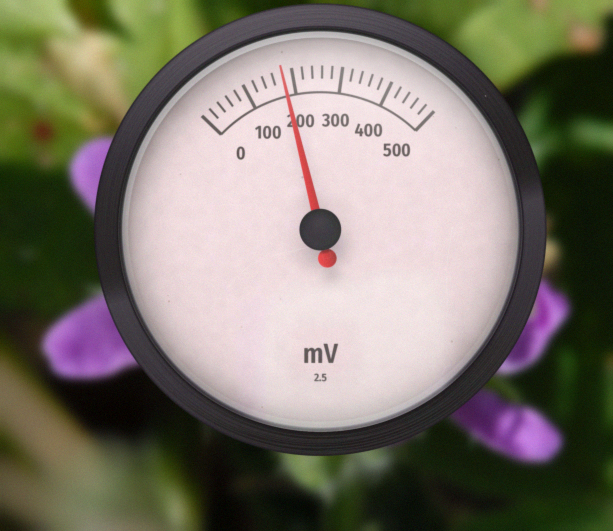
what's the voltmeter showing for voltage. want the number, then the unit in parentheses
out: 180 (mV)
